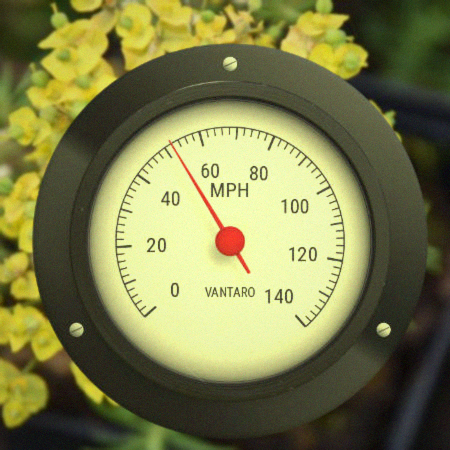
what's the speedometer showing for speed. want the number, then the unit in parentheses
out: 52 (mph)
